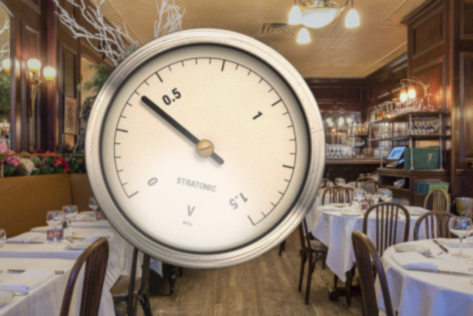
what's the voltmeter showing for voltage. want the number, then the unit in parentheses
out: 0.4 (V)
